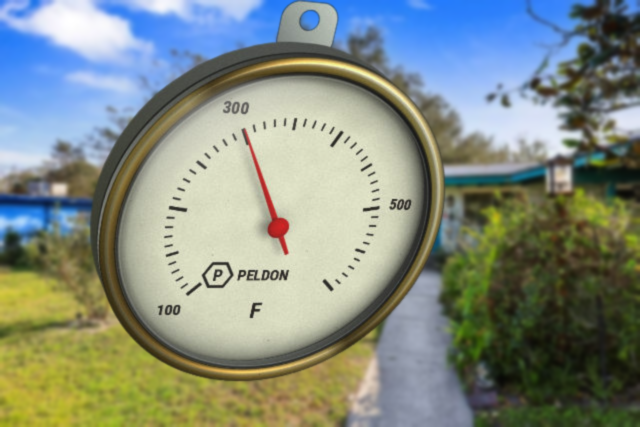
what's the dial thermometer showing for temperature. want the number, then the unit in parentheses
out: 300 (°F)
